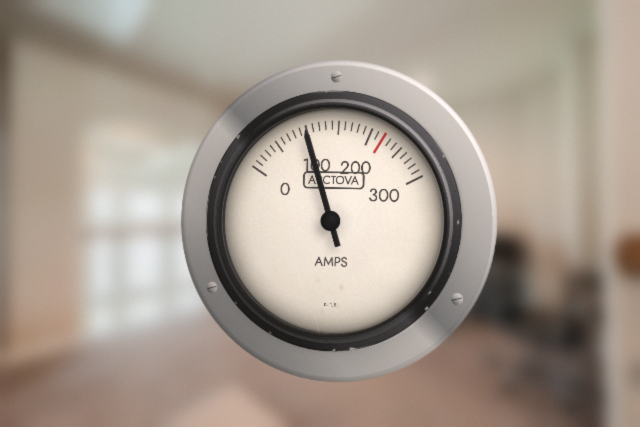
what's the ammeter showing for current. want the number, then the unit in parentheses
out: 100 (A)
